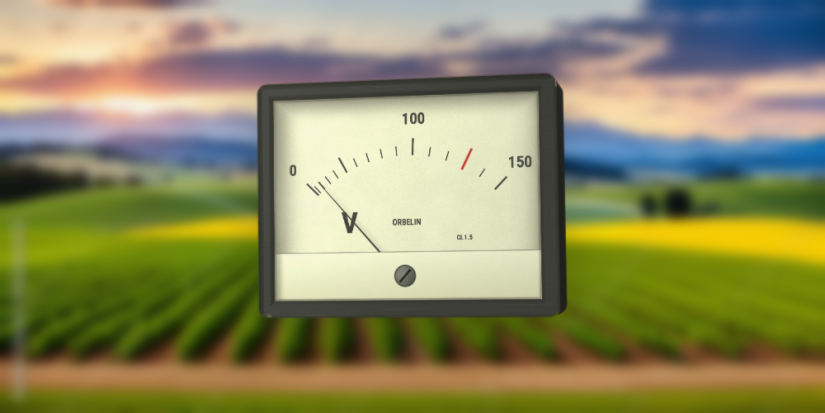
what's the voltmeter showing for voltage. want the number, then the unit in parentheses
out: 20 (V)
